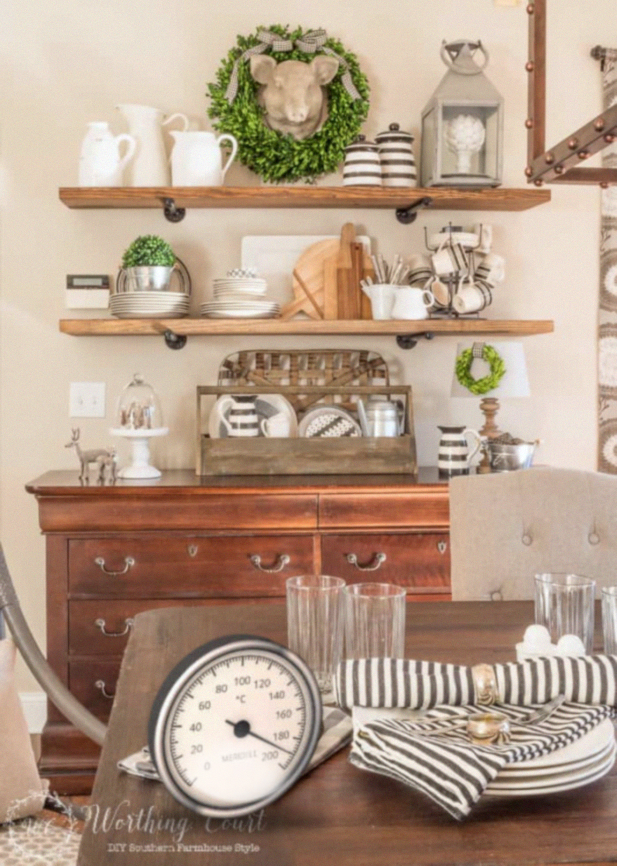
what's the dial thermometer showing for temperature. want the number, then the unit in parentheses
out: 190 (°C)
